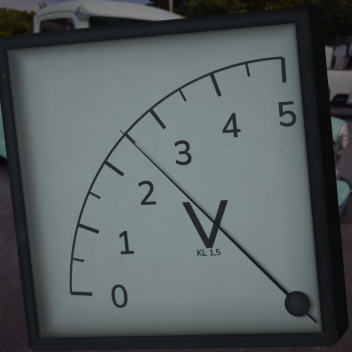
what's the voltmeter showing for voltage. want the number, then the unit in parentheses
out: 2.5 (V)
